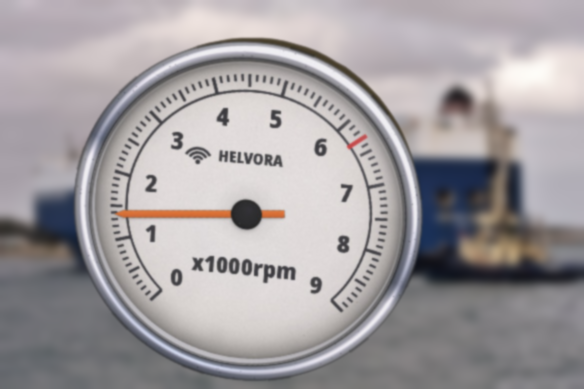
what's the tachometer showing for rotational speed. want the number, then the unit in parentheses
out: 1400 (rpm)
